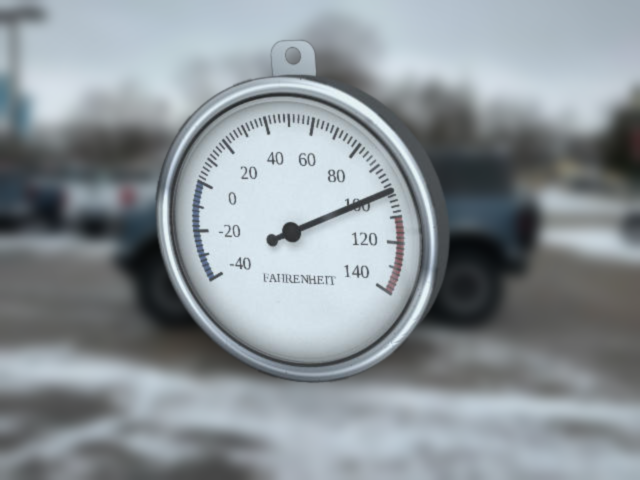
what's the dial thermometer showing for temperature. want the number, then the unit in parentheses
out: 100 (°F)
